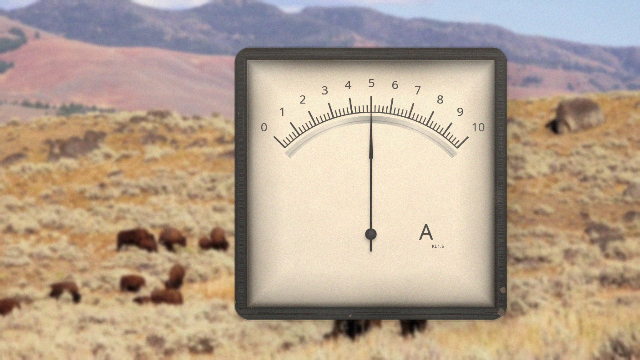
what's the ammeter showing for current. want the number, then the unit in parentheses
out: 5 (A)
